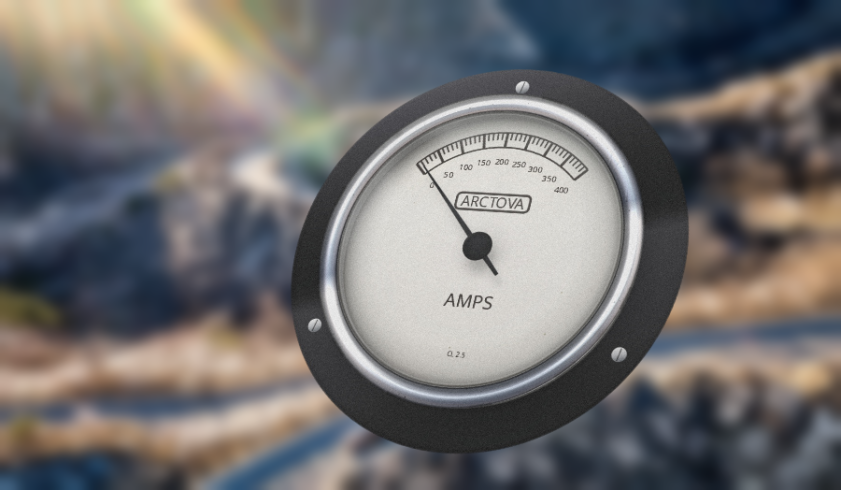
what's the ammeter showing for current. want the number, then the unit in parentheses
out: 10 (A)
